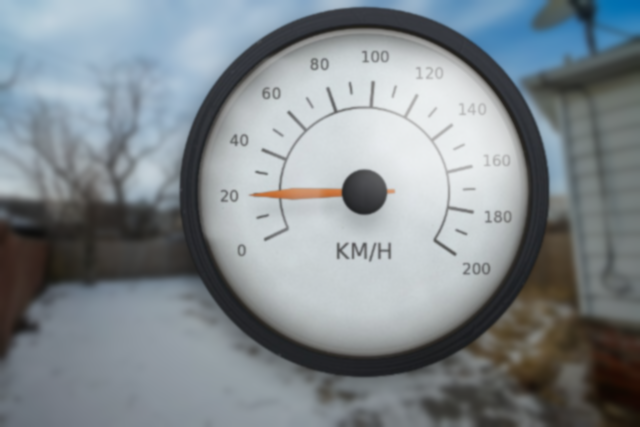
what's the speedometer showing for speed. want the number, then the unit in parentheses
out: 20 (km/h)
